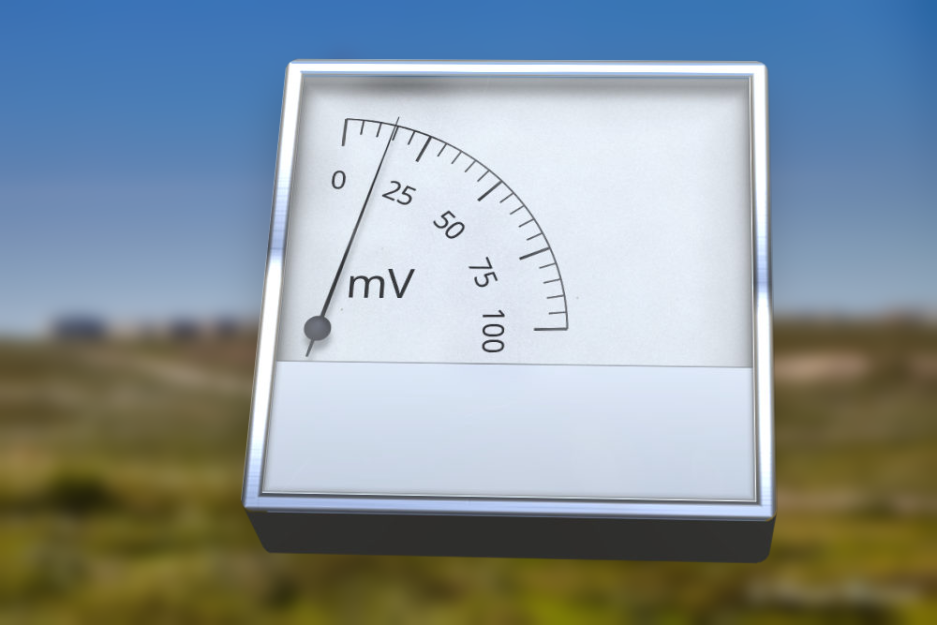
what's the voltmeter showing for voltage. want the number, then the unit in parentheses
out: 15 (mV)
